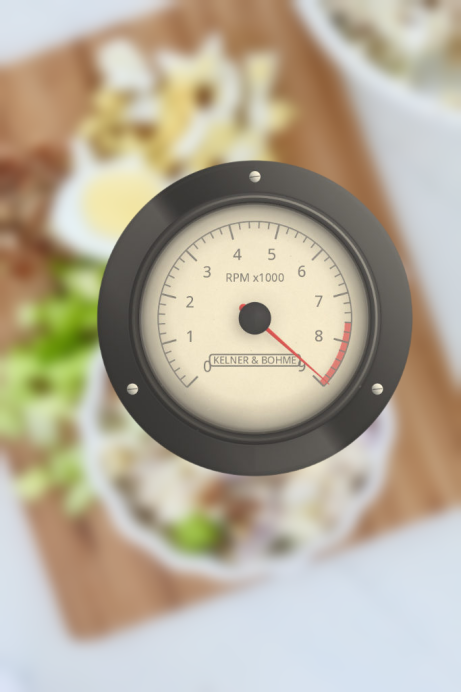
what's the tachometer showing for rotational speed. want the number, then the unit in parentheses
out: 8900 (rpm)
